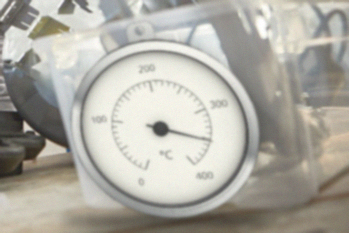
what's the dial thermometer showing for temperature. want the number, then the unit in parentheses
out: 350 (°C)
